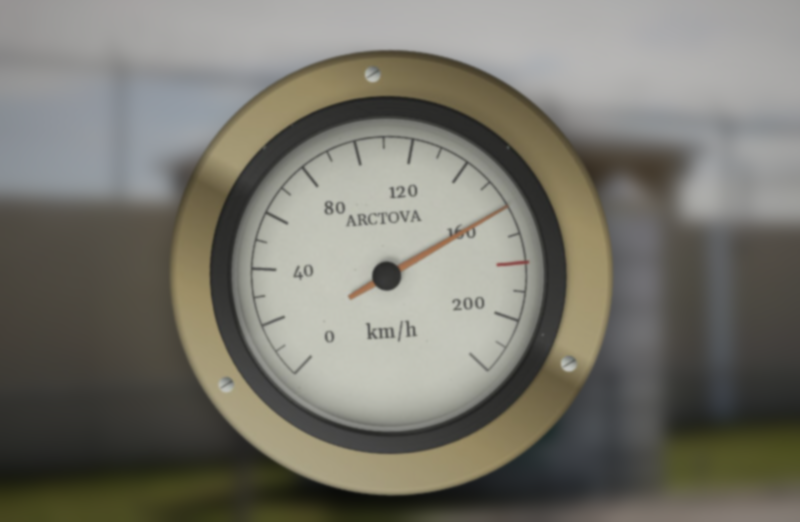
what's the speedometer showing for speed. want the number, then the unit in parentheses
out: 160 (km/h)
